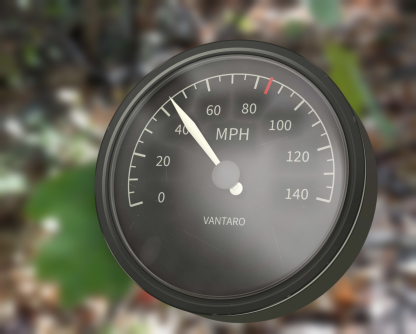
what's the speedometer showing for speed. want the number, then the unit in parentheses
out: 45 (mph)
